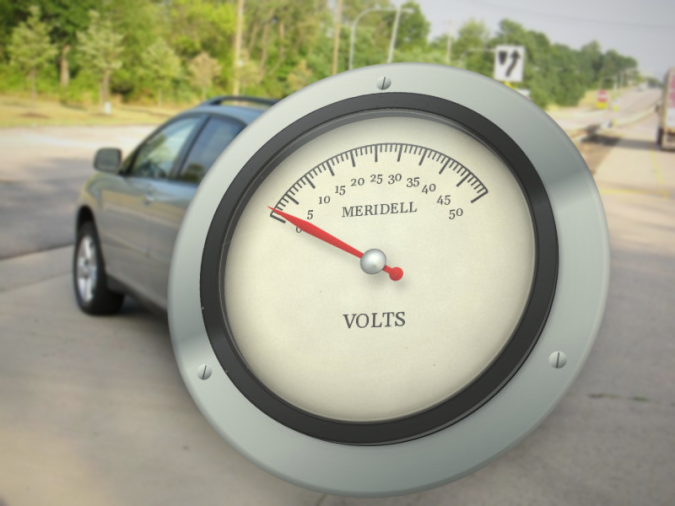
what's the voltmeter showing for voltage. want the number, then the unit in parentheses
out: 1 (V)
